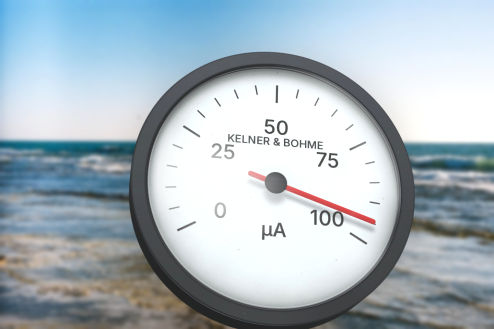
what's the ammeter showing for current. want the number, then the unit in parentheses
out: 95 (µA)
